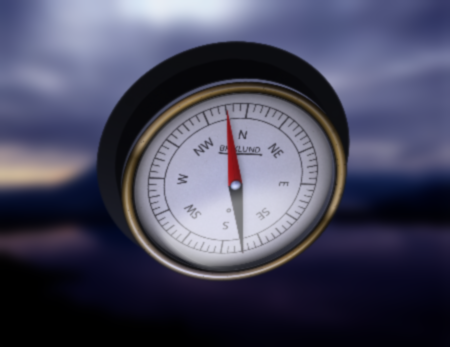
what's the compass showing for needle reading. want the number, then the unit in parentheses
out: 345 (°)
